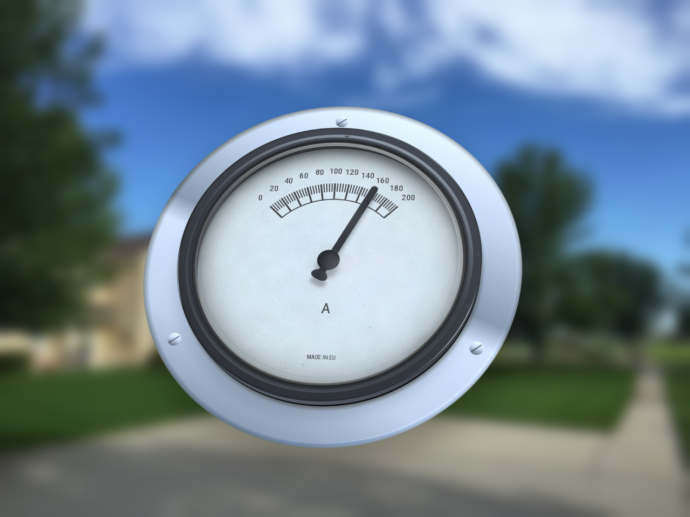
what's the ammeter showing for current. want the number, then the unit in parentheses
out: 160 (A)
